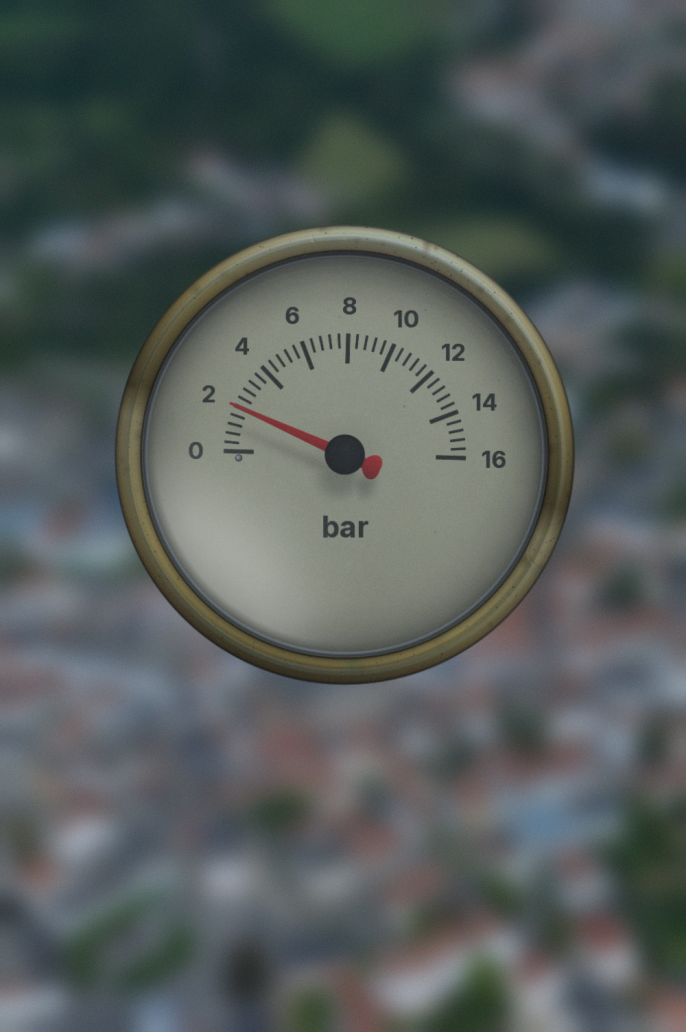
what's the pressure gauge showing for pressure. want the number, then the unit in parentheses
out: 2 (bar)
